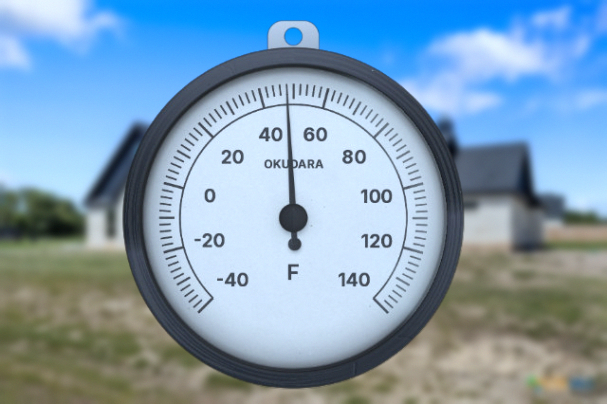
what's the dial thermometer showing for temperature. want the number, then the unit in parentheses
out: 48 (°F)
